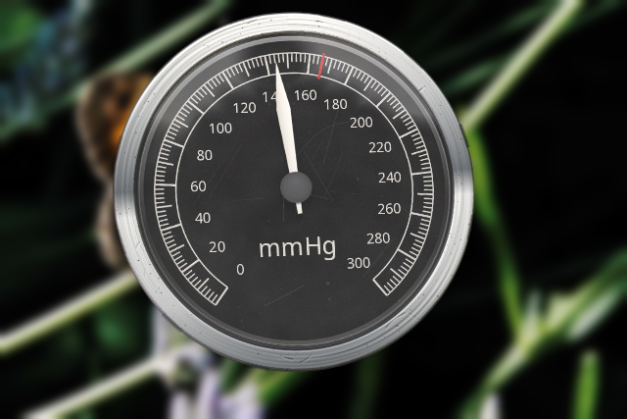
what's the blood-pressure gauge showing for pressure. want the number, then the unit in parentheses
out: 144 (mmHg)
